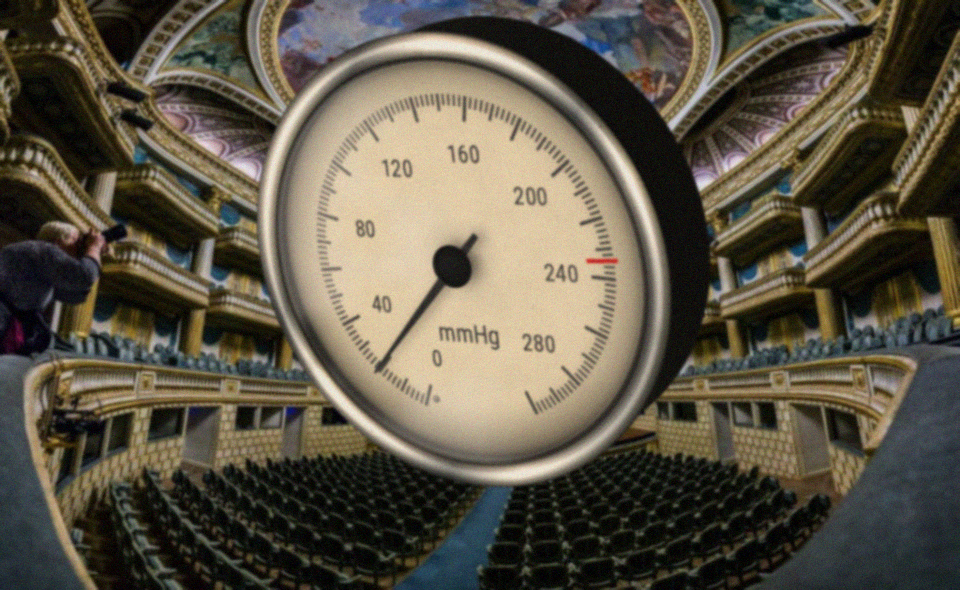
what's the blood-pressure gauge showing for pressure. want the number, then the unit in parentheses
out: 20 (mmHg)
